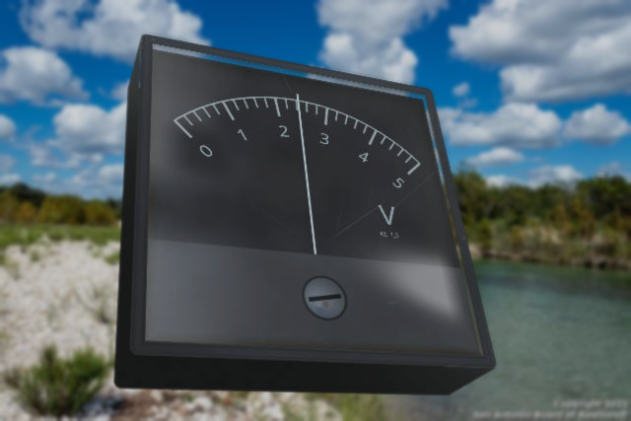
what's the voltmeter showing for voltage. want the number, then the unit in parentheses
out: 2.4 (V)
